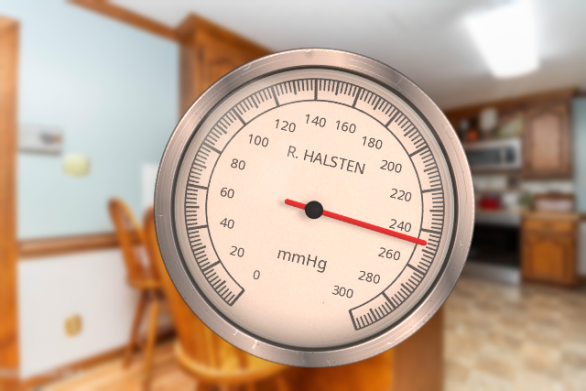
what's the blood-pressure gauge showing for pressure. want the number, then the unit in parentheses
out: 246 (mmHg)
